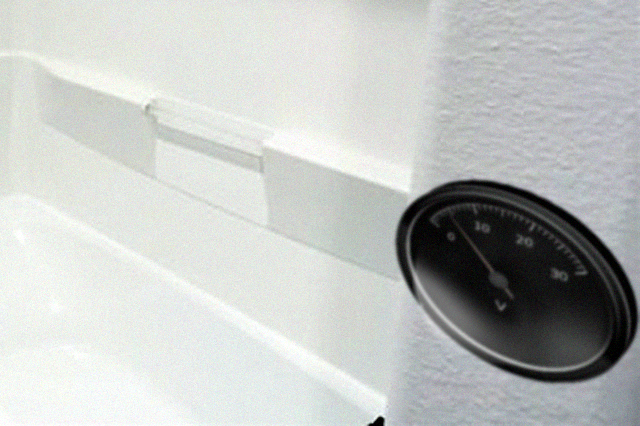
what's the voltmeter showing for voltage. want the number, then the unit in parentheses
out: 5 (V)
